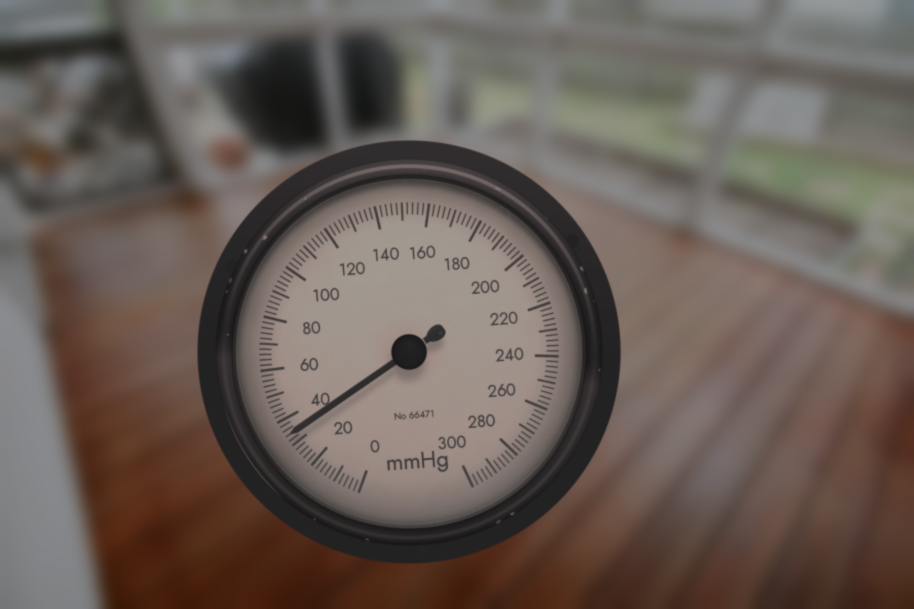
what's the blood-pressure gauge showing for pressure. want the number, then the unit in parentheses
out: 34 (mmHg)
